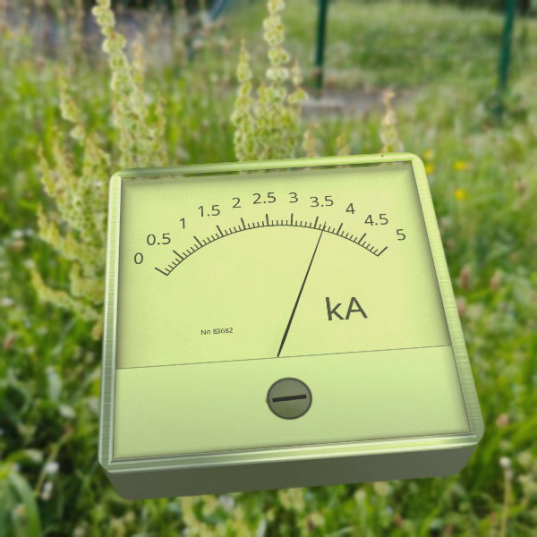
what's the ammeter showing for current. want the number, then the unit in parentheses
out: 3.7 (kA)
